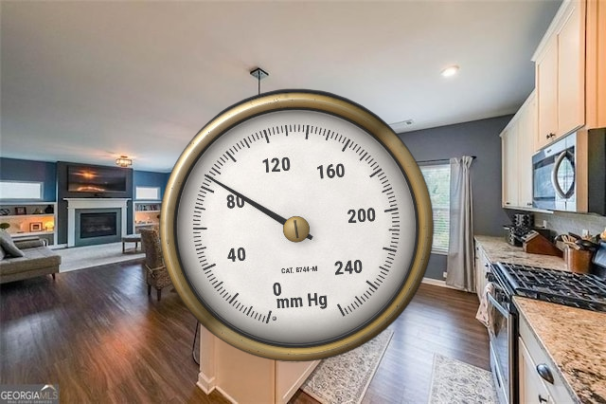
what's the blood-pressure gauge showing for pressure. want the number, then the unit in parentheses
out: 86 (mmHg)
